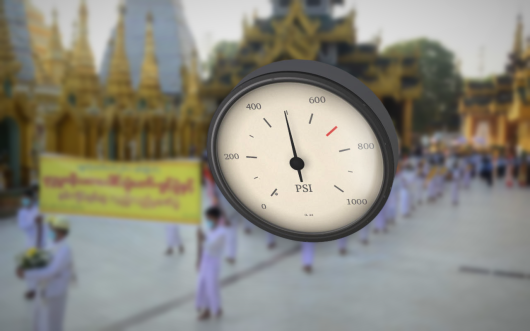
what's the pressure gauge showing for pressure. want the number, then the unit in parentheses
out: 500 (psi)
